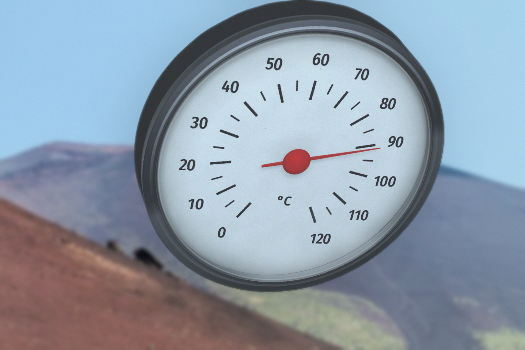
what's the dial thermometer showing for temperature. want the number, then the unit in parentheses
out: 90 (°C)
